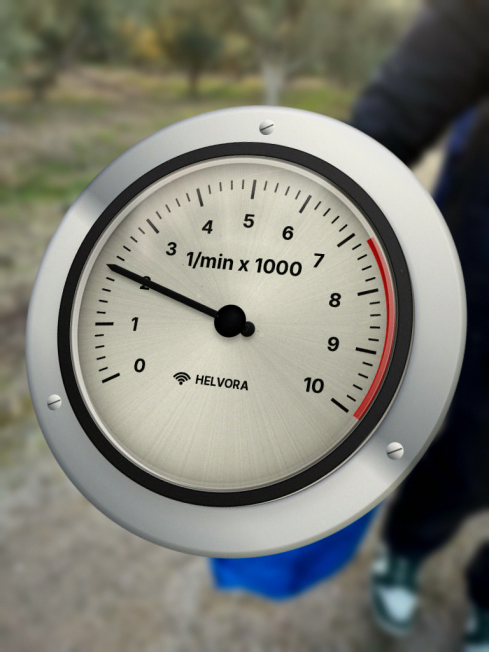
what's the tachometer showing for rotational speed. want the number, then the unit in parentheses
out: 2000 (rpm)
